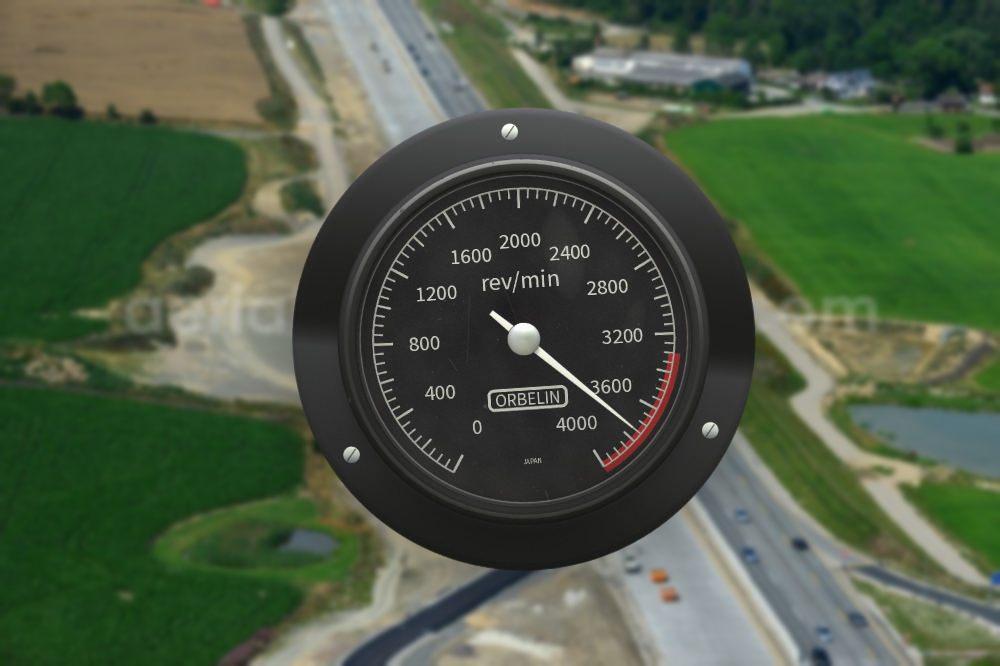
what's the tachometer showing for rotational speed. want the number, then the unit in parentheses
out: 3750 (rpm)
